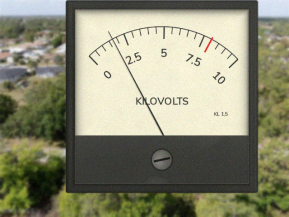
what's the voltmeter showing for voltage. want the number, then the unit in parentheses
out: 1.75 (kV)
